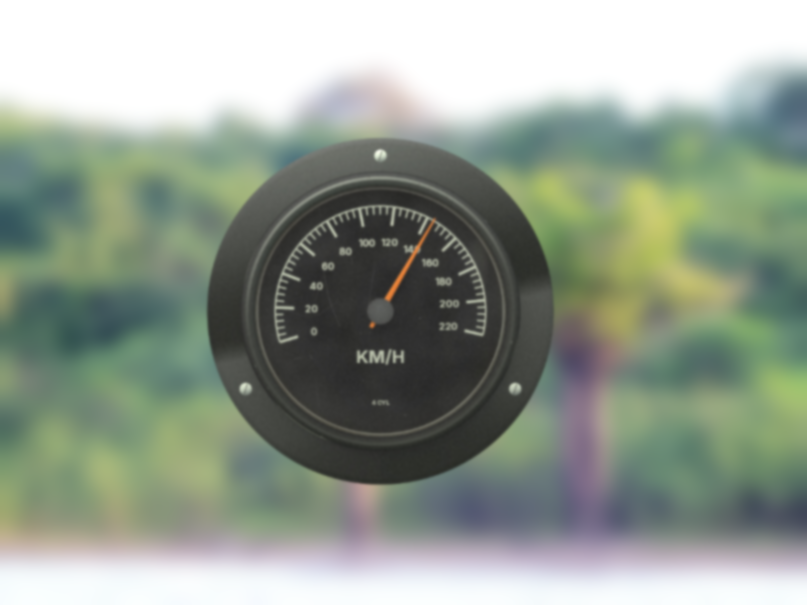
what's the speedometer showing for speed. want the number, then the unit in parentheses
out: 144 (km/h)
